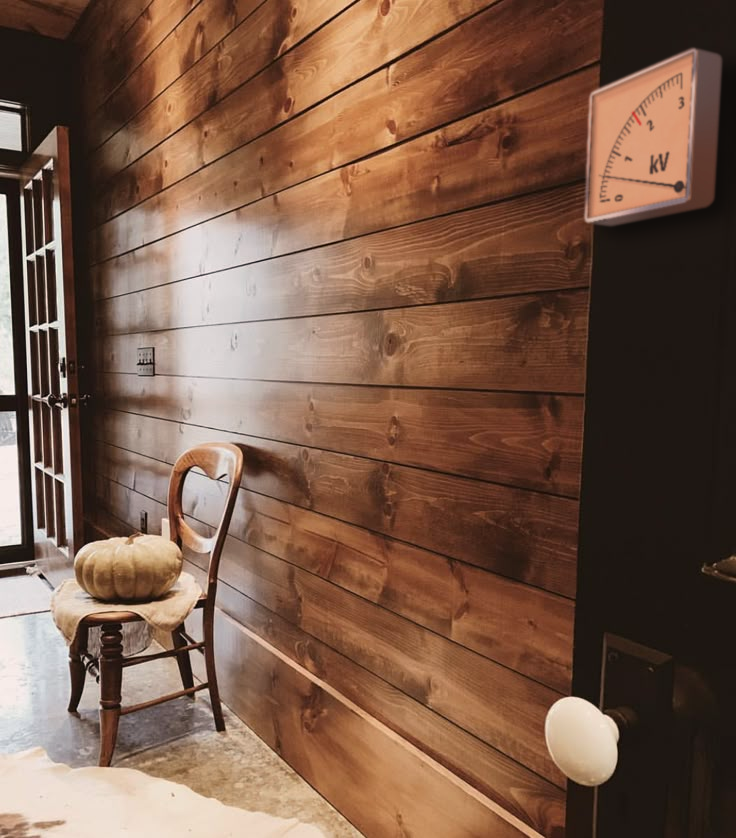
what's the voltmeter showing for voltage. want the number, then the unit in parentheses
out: 0.5 (kV)
